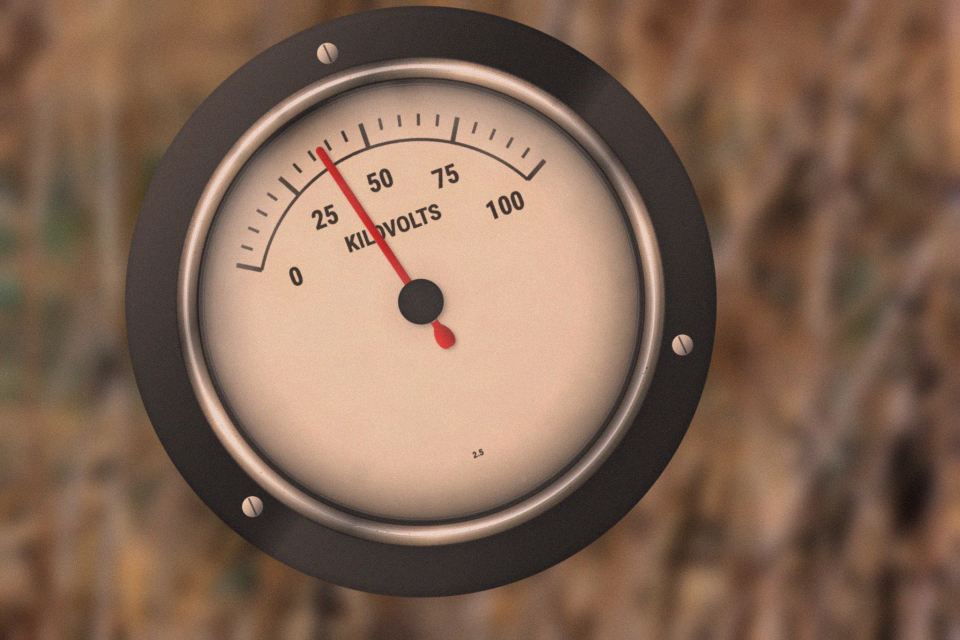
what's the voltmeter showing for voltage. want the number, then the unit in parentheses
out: 37.5 (kV)
